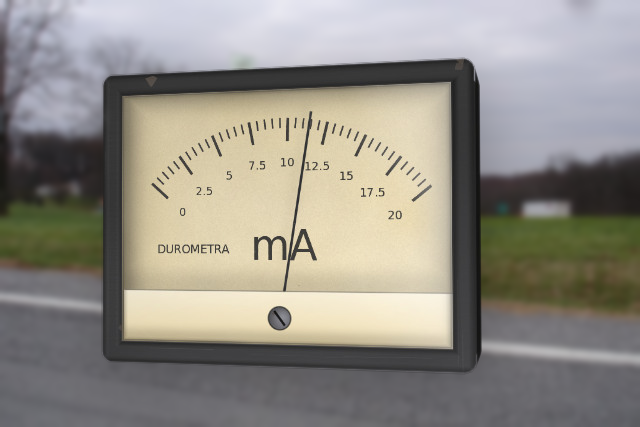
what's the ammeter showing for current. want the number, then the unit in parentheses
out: 11.5 (mA)
